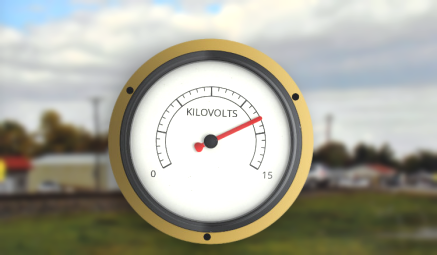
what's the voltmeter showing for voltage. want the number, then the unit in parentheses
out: 11.5 (kV)
